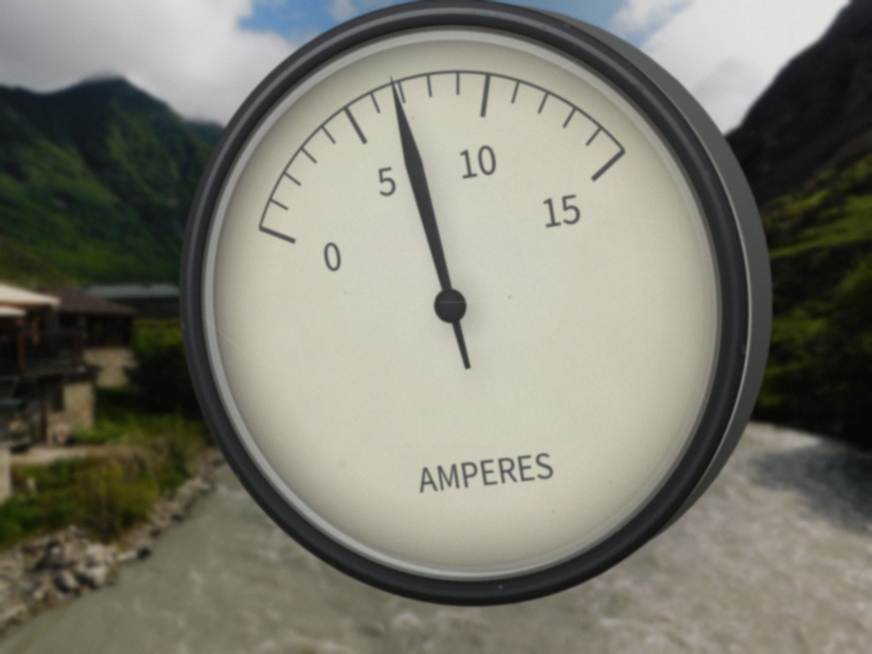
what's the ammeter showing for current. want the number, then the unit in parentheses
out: 7 (A)
